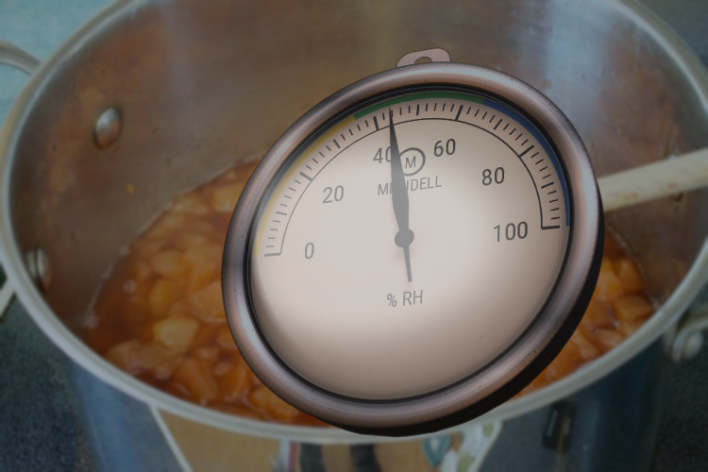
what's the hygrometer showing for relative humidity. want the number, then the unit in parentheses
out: 44 (%)
